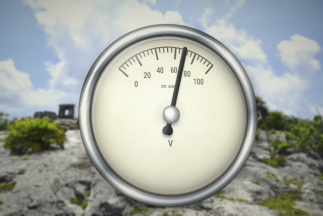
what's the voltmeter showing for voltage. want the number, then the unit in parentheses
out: 68 (V)
